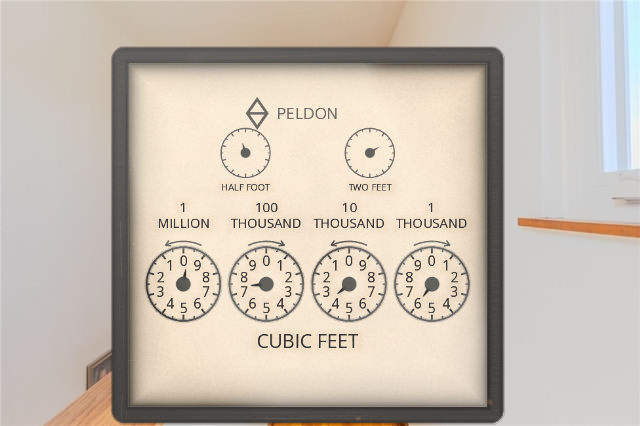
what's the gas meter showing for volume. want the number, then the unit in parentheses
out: 973600 (ft³)
